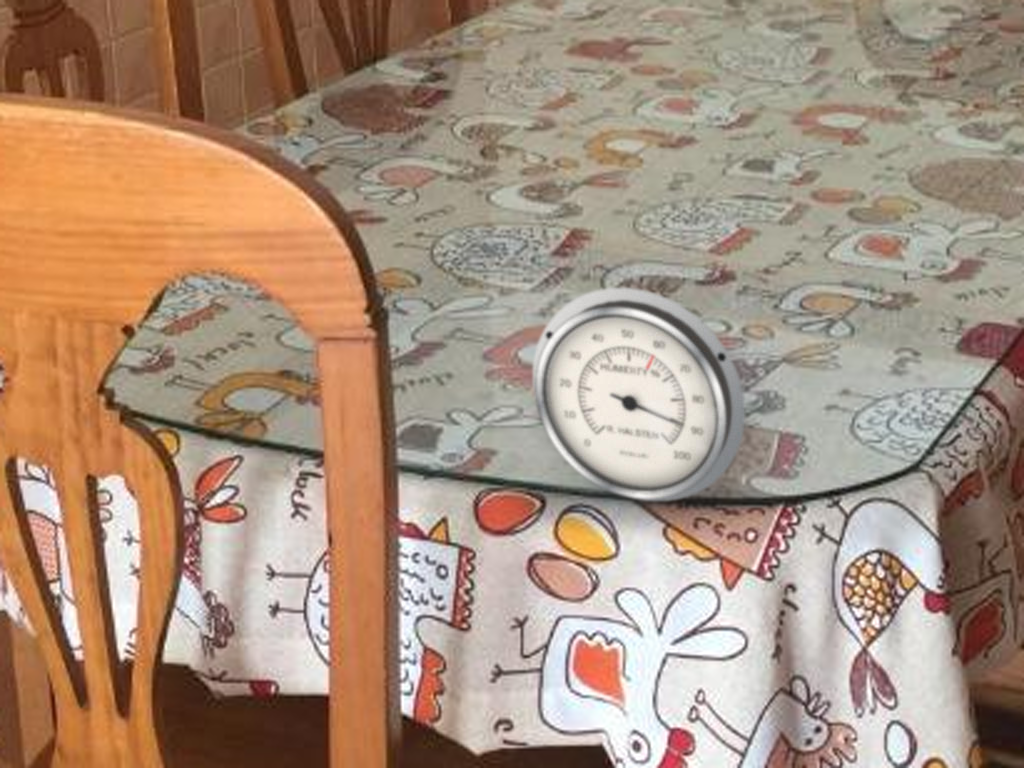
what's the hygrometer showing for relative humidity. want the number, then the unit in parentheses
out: 90 (%)
